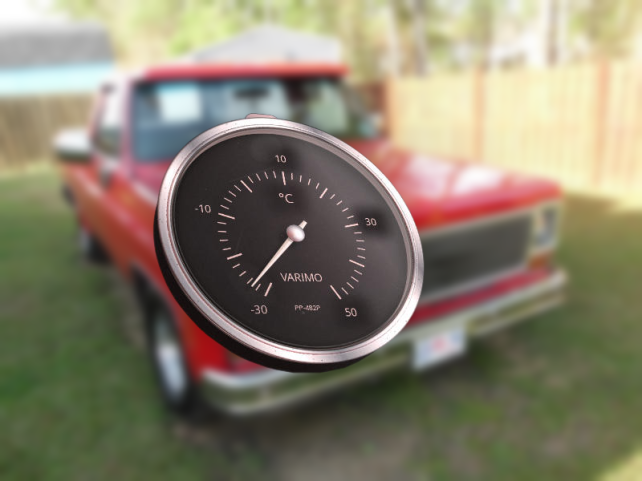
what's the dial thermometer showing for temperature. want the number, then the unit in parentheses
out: -27 (°C)
